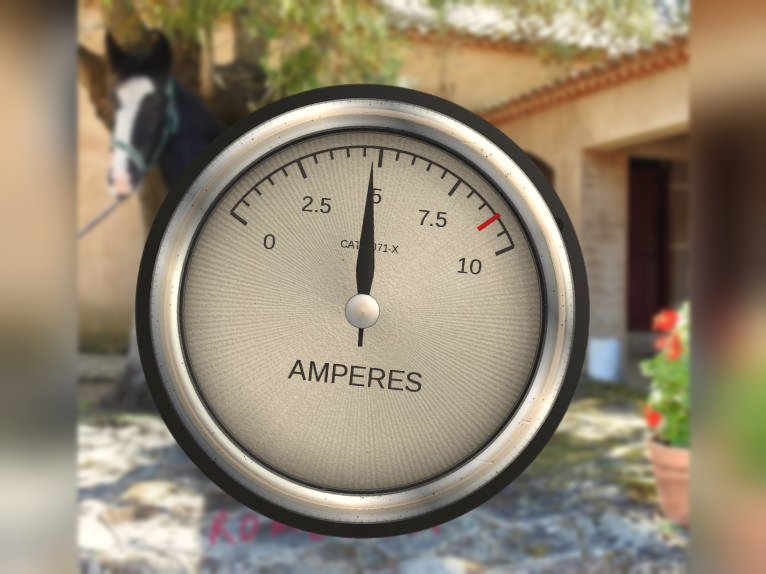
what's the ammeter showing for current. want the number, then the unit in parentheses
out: 4.75 (A)
